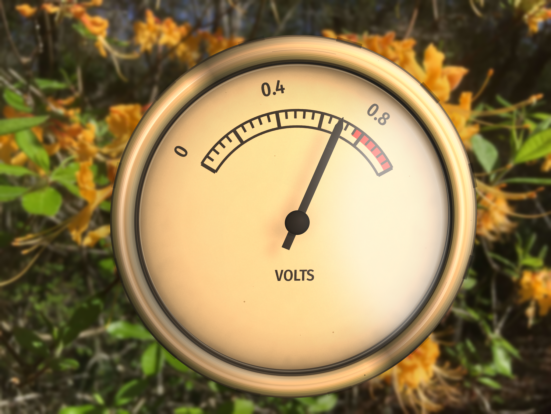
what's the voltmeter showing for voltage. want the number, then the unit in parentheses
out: 0.68 (V)
